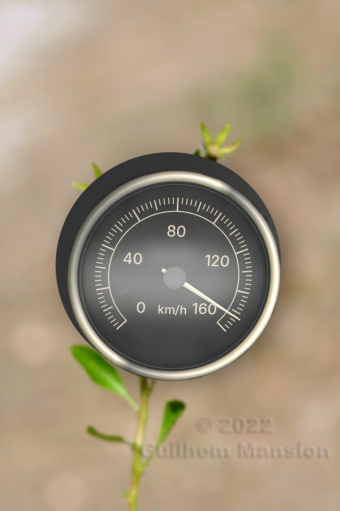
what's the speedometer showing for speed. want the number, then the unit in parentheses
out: 152 (km/h)
